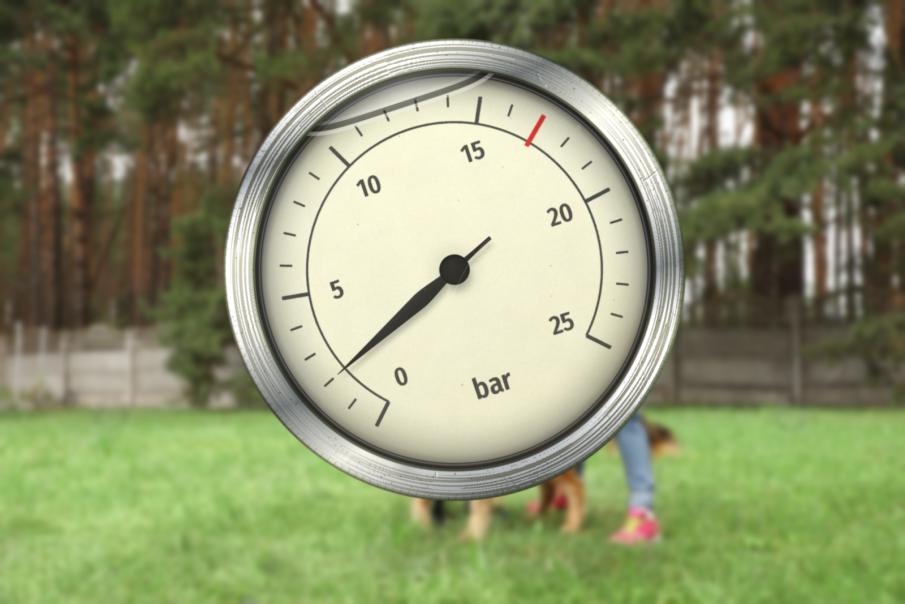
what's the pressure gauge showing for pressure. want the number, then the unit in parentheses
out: 2 (bar)
